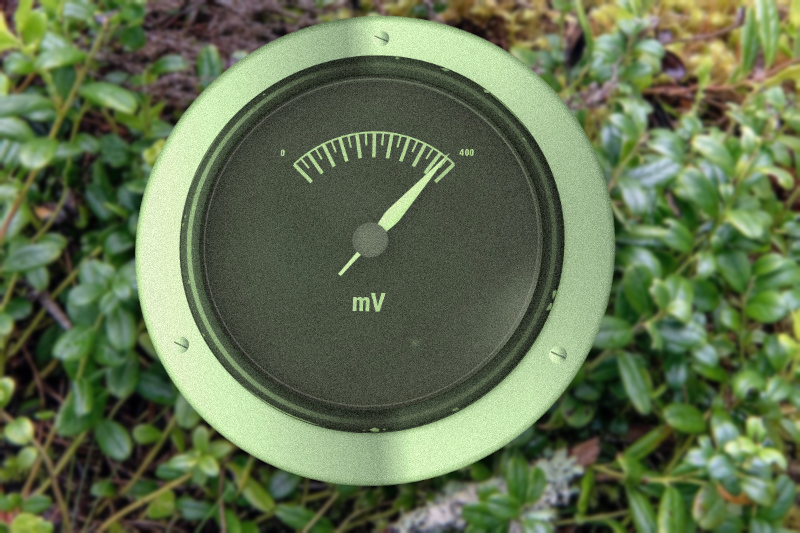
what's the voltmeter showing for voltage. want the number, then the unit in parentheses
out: 380 (mV)
